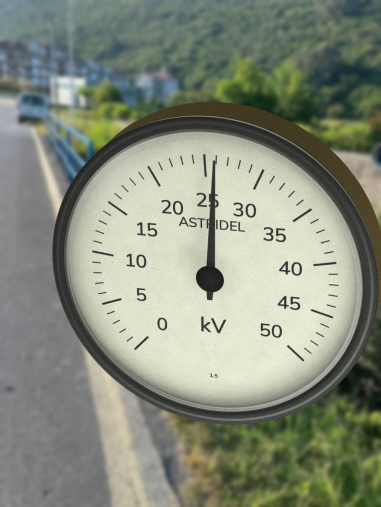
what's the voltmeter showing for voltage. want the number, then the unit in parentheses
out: 26 (kV)
